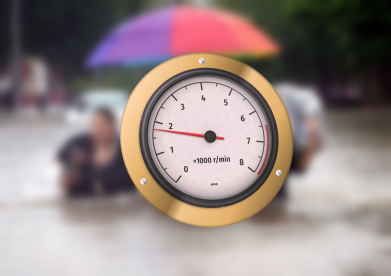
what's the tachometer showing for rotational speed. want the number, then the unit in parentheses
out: 1750 (rpm)
